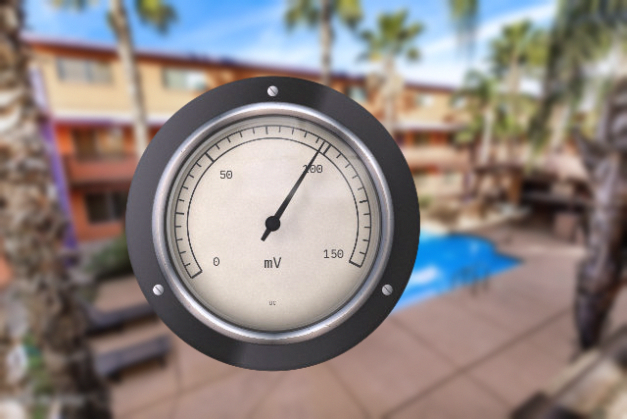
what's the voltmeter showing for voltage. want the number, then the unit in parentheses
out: 97.5 (mV)
